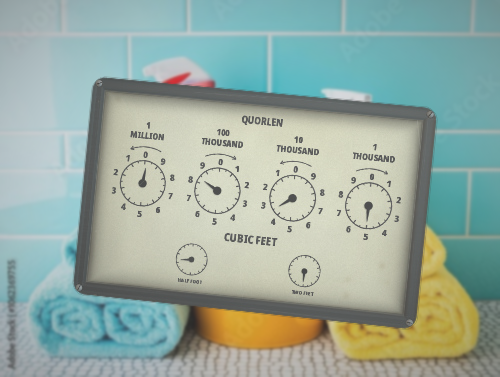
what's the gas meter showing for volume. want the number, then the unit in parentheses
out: 983500 (ft³)
